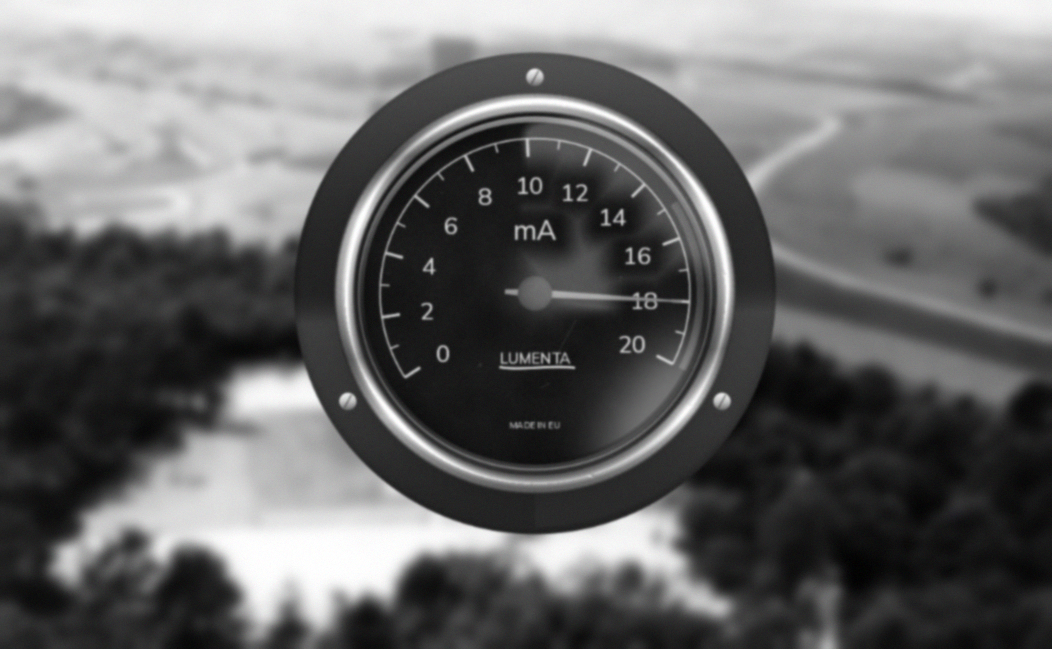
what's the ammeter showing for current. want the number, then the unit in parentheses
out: 18 (mA)
